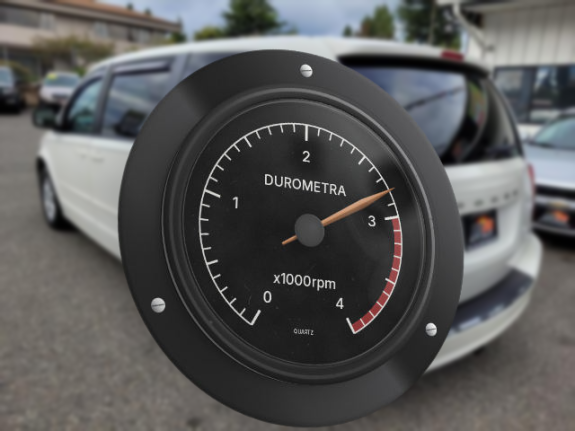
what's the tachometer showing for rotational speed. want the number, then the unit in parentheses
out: 2800 (rpm)
